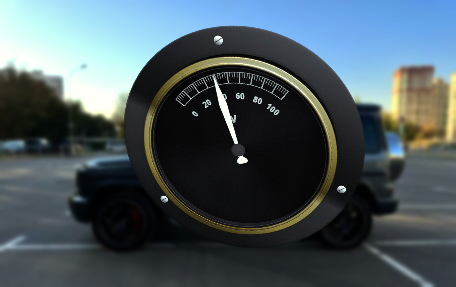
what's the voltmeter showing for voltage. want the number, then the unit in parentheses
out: 40 (V)
